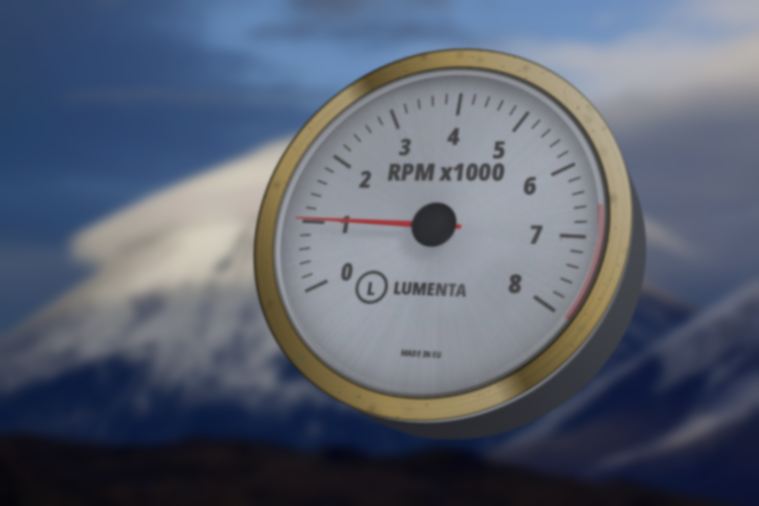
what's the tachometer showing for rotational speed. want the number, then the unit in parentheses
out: 1000 (rpm)
